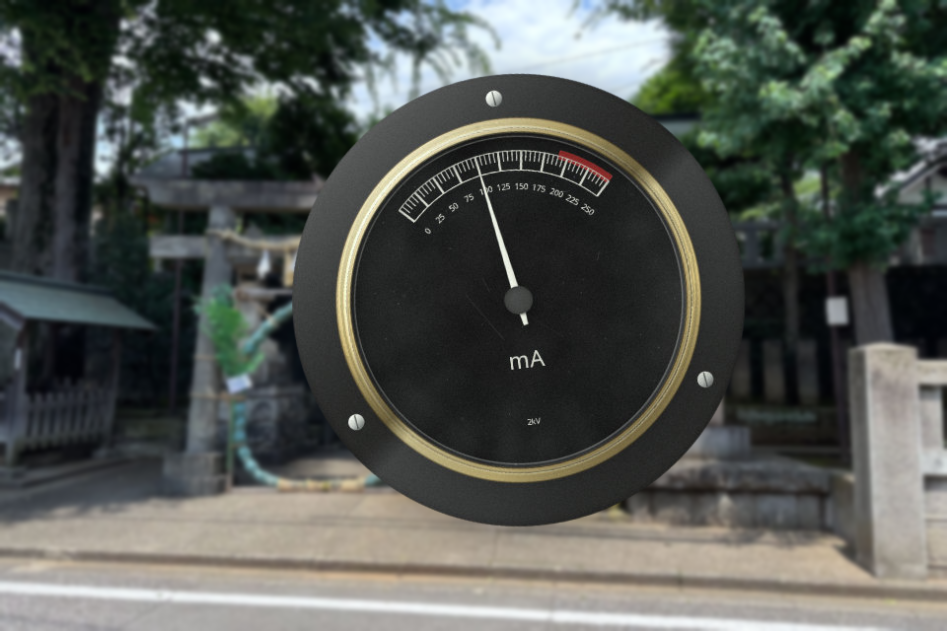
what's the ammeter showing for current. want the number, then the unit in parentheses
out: 100 (mA)
